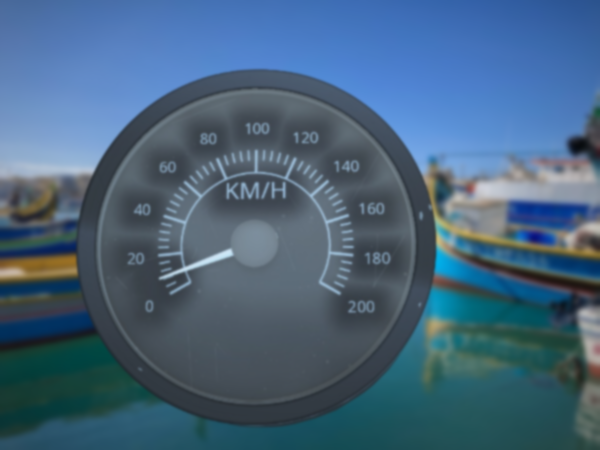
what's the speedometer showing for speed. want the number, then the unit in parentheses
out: 8 (km/h)
